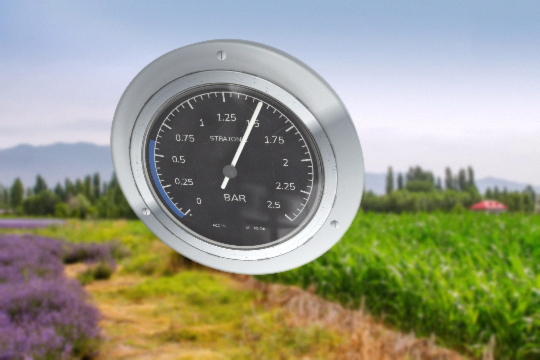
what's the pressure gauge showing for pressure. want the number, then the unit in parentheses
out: 1.5 (bar)
